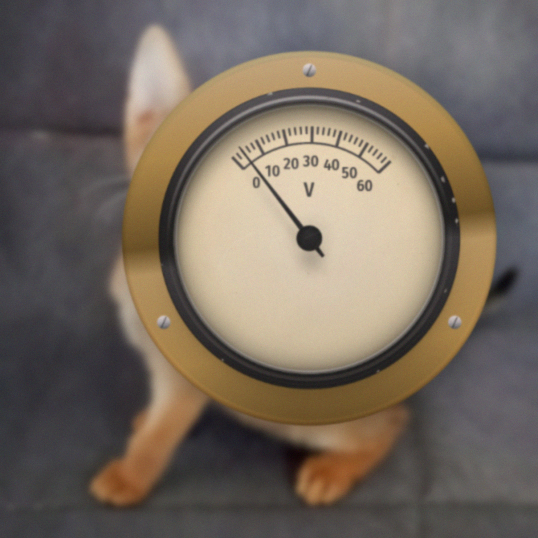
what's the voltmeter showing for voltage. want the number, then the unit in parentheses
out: 4 (V)
